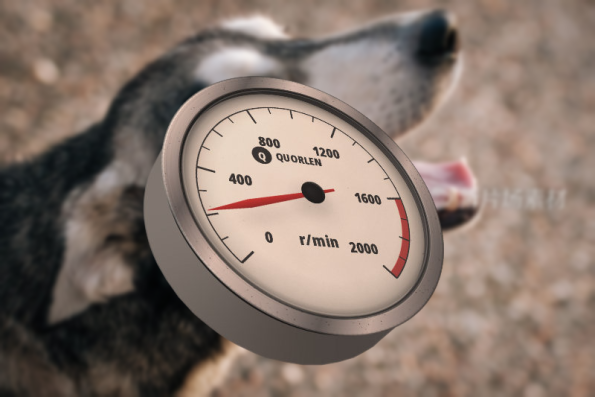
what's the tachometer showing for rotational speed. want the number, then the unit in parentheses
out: 200 (rpm)
